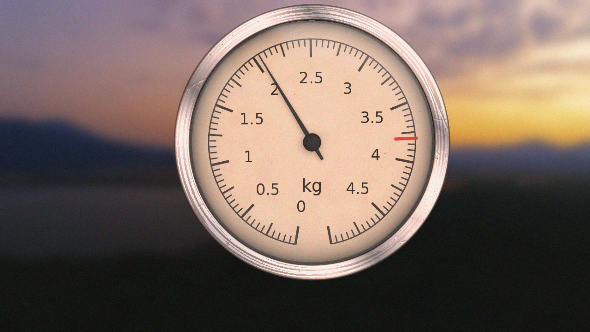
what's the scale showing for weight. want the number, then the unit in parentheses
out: 2.05 (kg)
